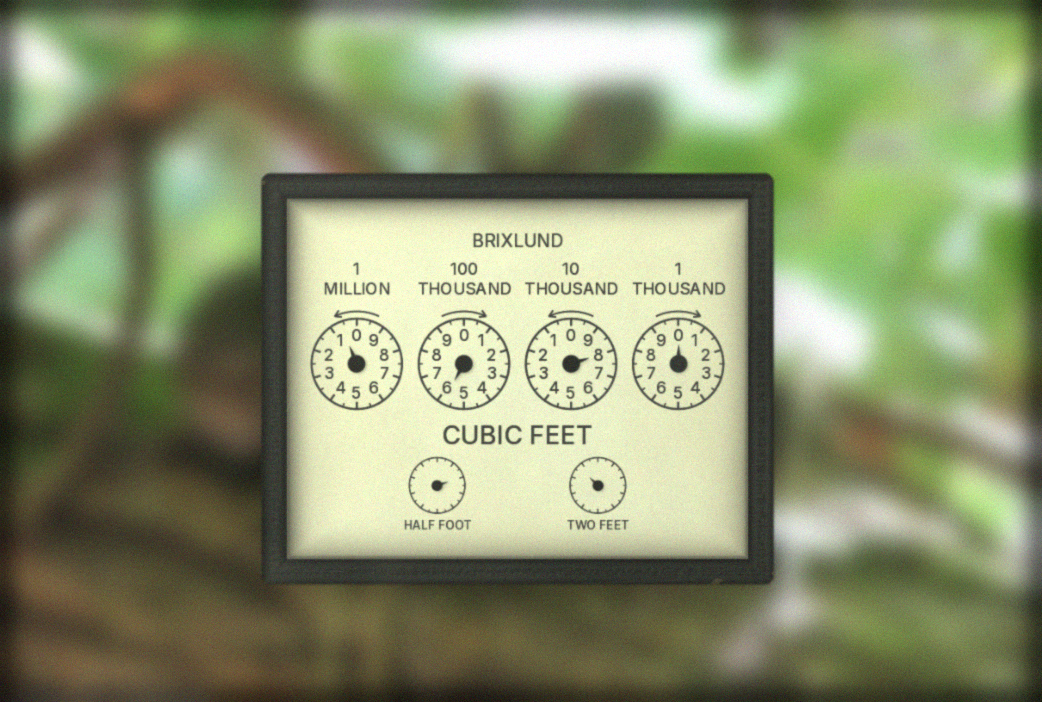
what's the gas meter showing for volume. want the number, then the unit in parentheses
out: 58000 (ft³)
